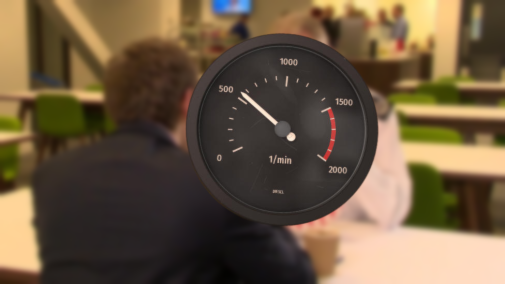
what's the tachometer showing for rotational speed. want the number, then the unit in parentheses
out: 550 (rpm)
